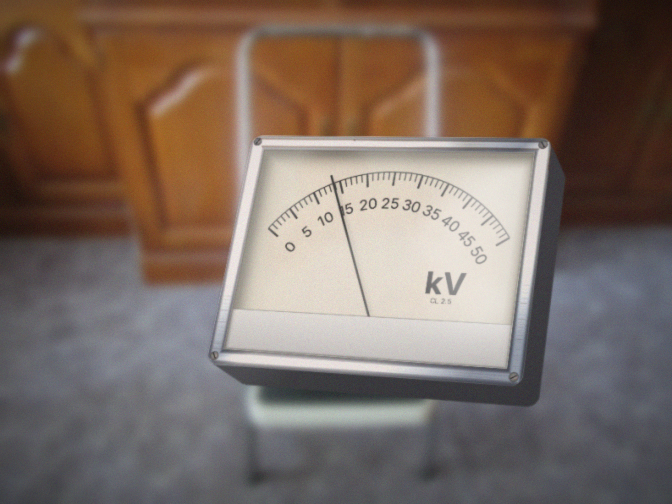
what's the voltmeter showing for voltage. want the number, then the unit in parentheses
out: 14 (kV)
